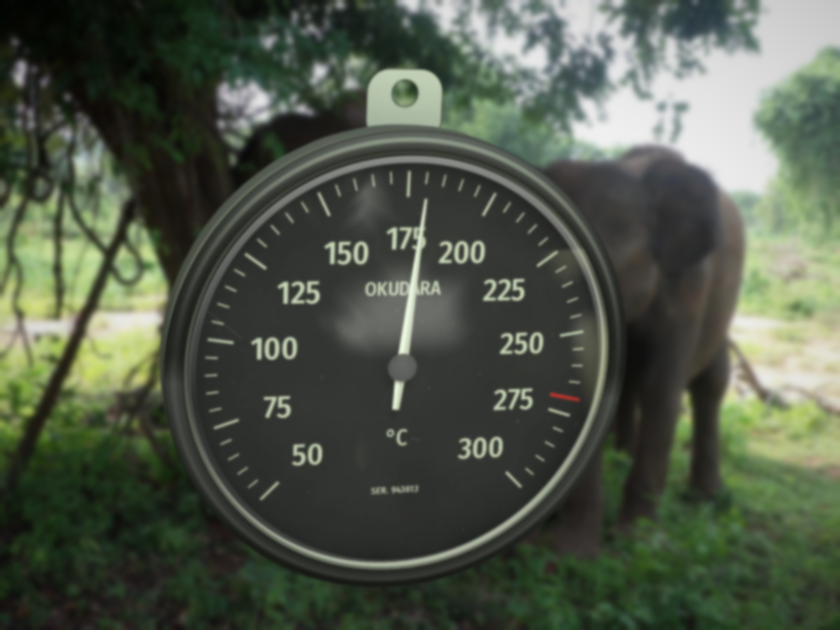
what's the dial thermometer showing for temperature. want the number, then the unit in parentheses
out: 180 (°C)
